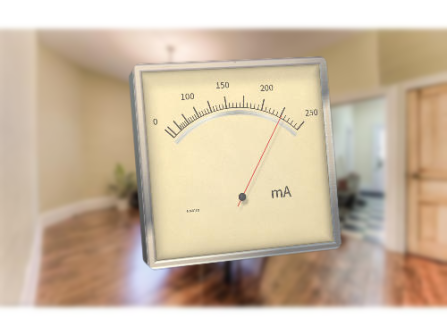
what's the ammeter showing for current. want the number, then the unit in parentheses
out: 225 (mA)
